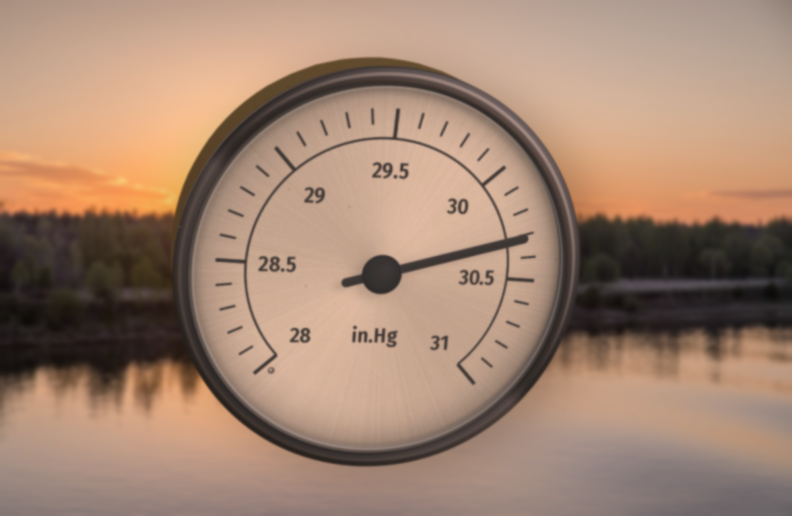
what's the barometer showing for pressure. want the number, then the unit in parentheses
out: 30.3 (inHg)
